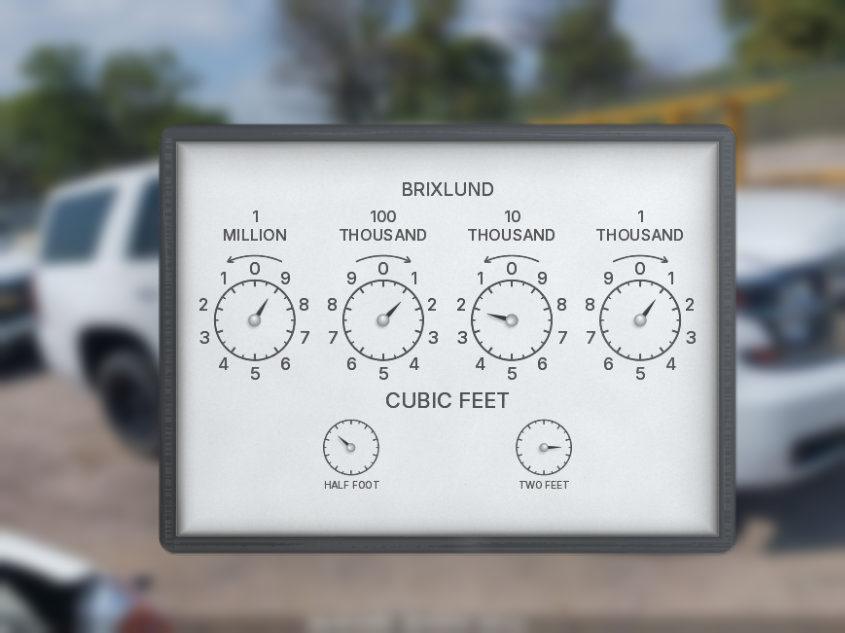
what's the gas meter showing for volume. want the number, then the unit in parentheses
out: 912100 (ft³)
